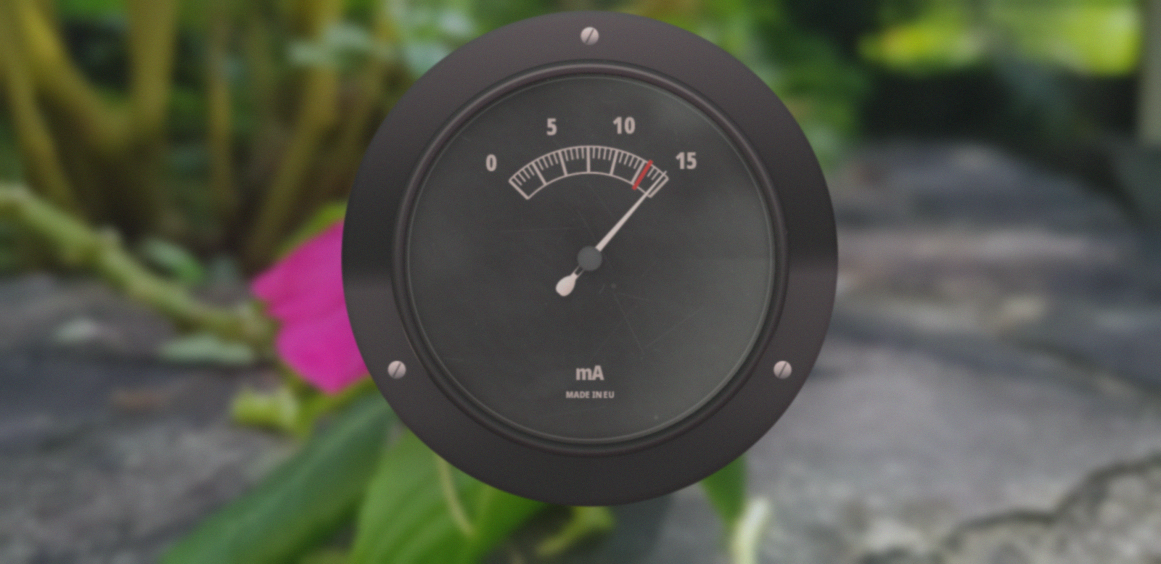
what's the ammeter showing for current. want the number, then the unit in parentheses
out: 14.5 (mA)
